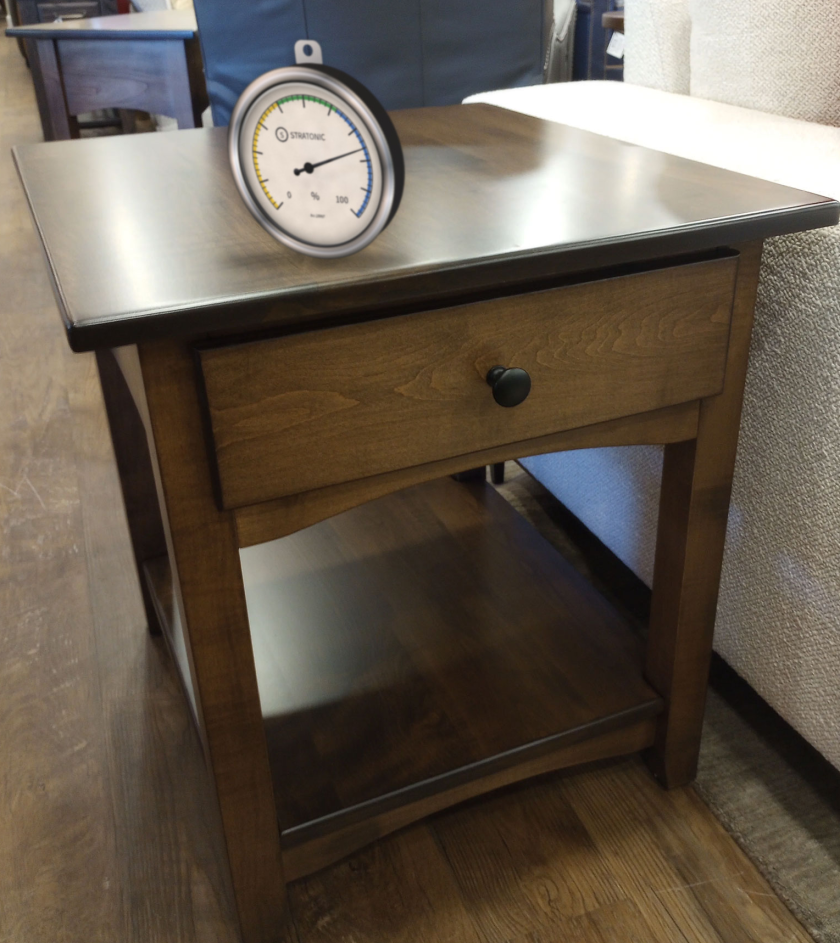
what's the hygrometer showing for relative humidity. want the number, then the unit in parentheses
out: 76 (%)
